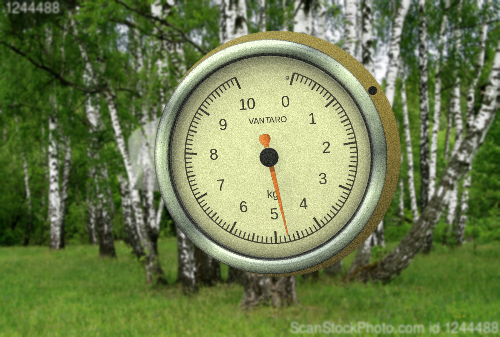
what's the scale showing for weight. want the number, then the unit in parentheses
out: 4.7 (kg)
